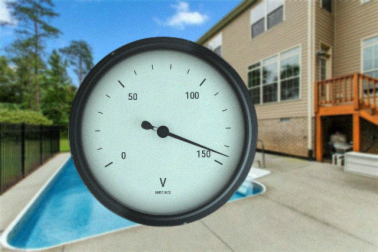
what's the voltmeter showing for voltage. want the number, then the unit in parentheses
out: 145 (V)
